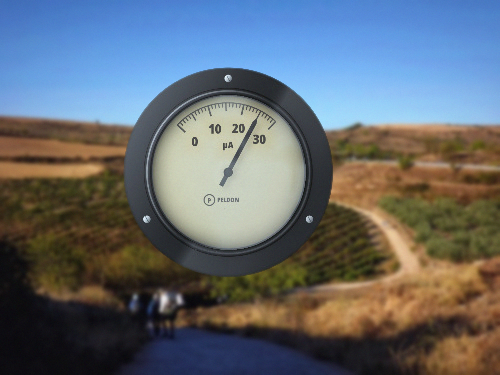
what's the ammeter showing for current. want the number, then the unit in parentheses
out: 25 (µA)
